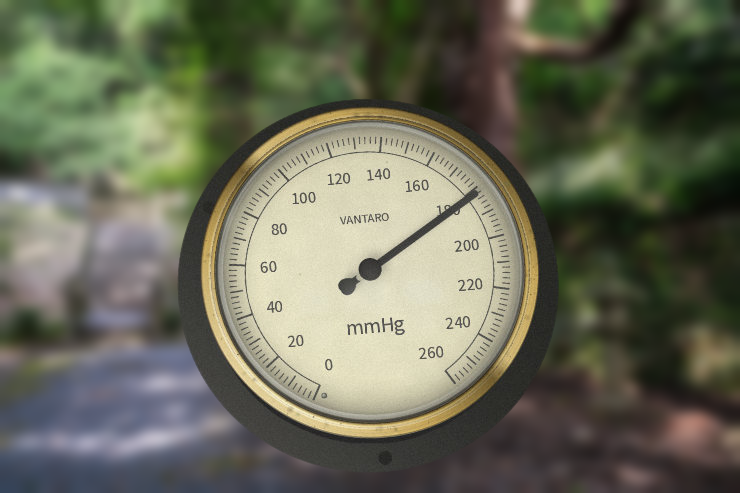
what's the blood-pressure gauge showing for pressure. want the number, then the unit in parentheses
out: 182 (mmHg)
